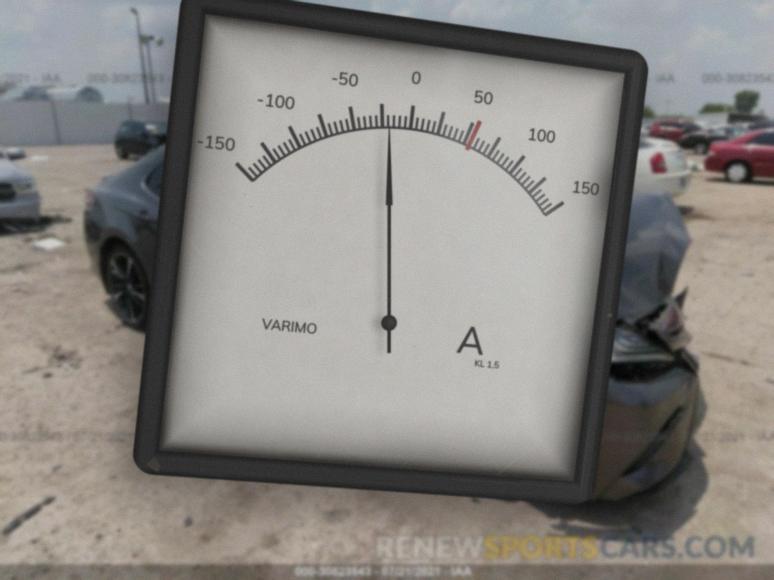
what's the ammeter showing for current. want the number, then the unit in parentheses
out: -20 (A)
